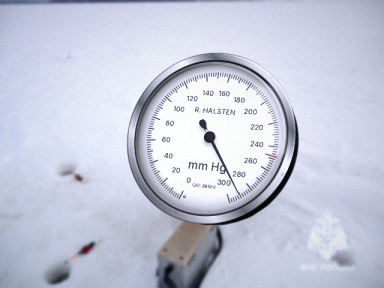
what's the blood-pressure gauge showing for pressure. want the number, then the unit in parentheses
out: 290 (mmHg)
